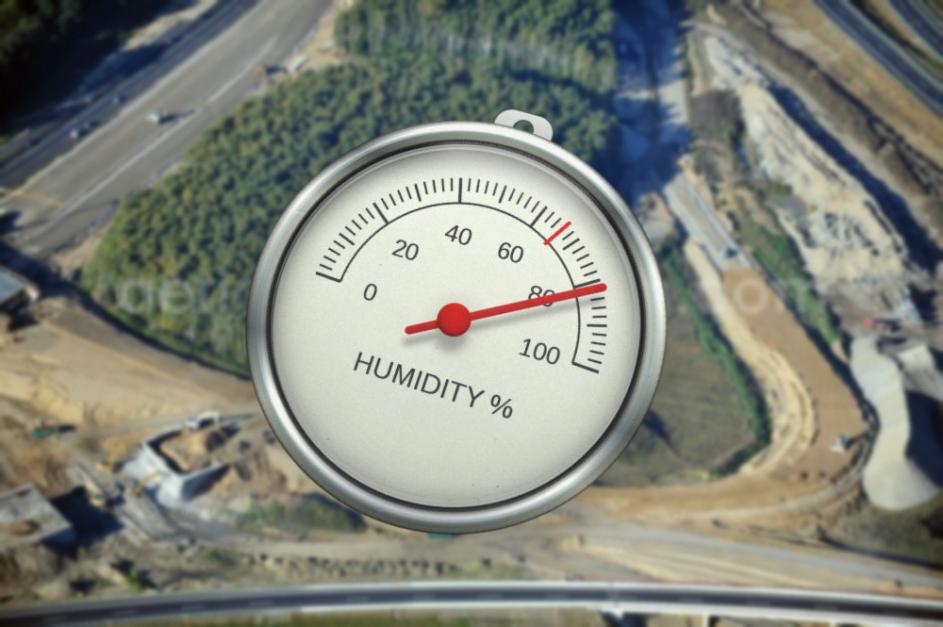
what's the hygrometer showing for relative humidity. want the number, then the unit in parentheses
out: 82 (%)
